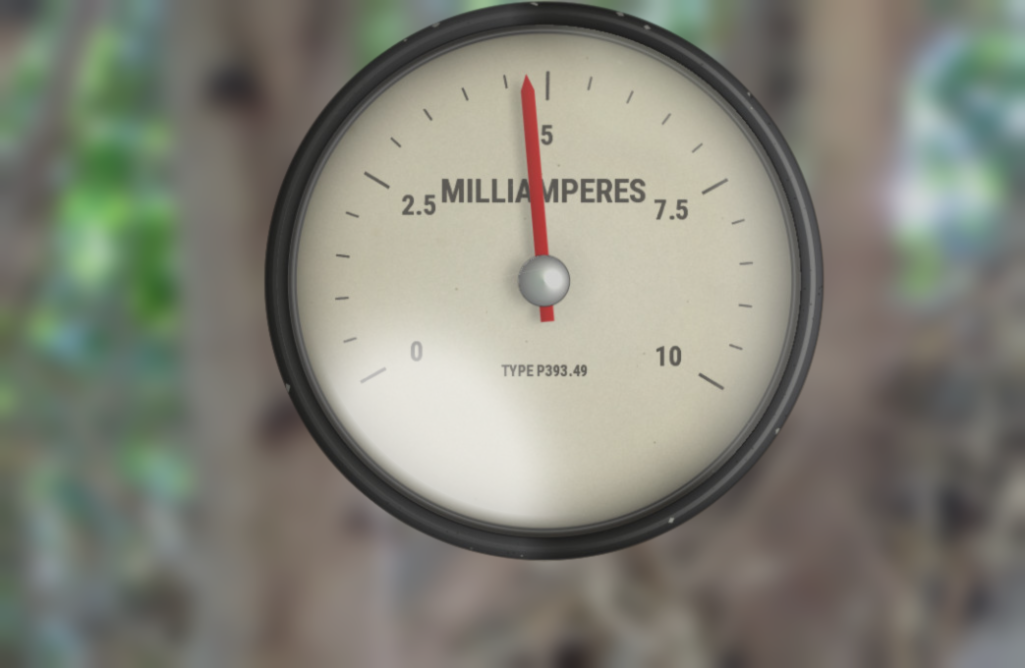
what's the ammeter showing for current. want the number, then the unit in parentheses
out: 4.75 (mA)
